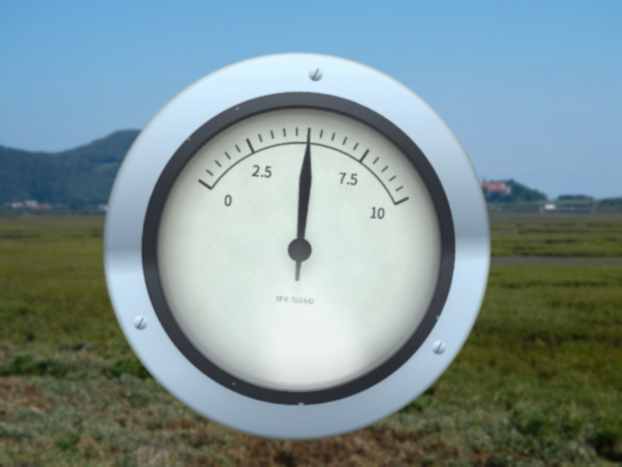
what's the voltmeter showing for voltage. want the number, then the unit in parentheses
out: 5 (V)
